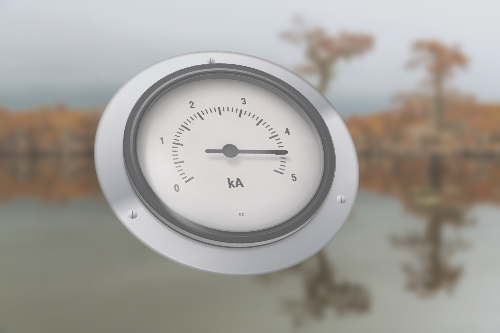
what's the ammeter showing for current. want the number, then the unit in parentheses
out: 4.5 (kA)
